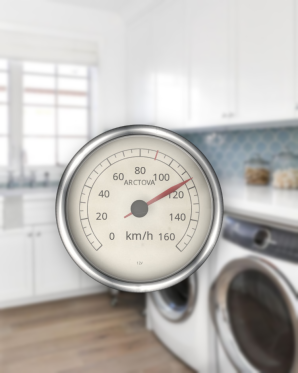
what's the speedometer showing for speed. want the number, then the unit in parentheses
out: 115 (km/h)
